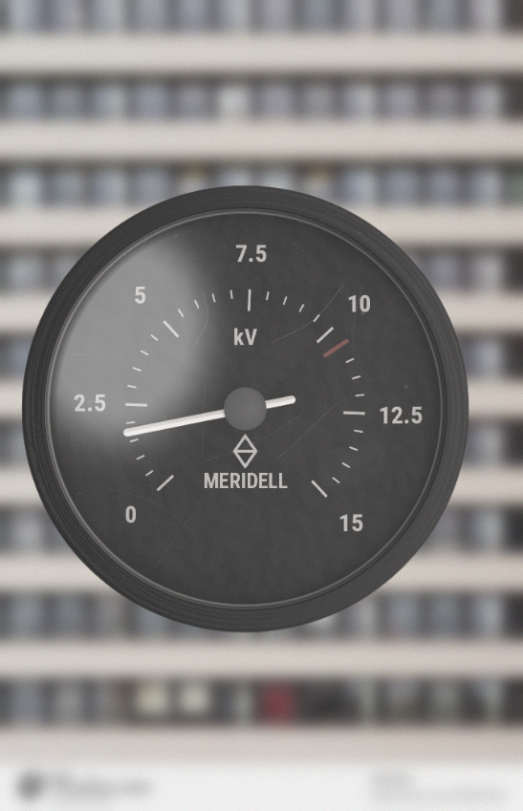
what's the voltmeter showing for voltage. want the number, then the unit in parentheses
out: 1.75 (kV)
